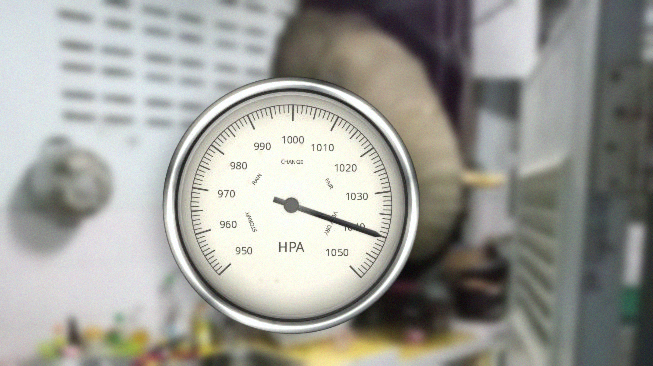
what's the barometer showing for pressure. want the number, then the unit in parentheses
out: 1040 (hPa)
